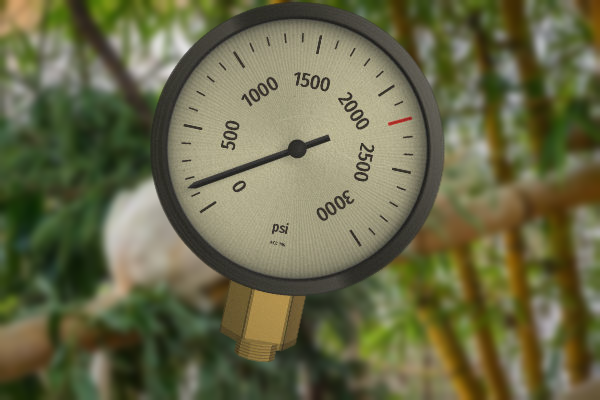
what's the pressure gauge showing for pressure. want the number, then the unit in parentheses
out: 150 (psi)
